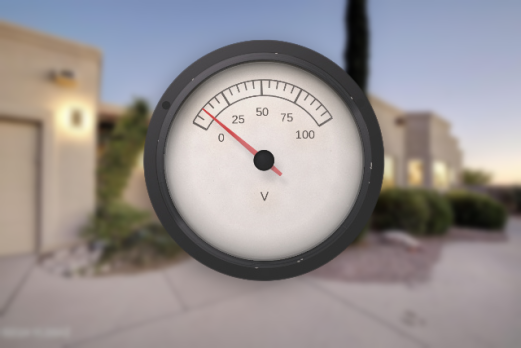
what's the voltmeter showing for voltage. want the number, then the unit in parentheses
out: 10 (V)
